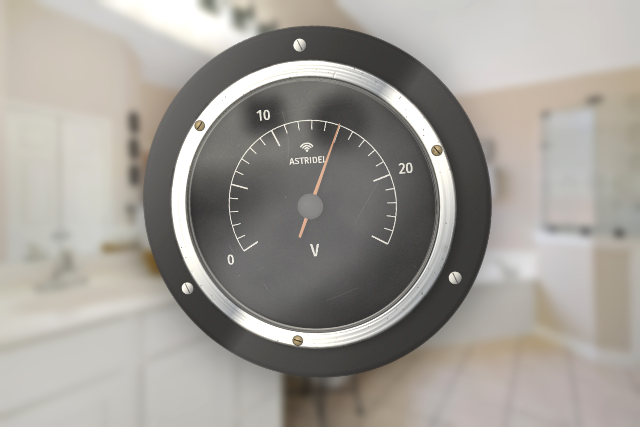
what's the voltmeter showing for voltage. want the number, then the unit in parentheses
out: 15 (V)
